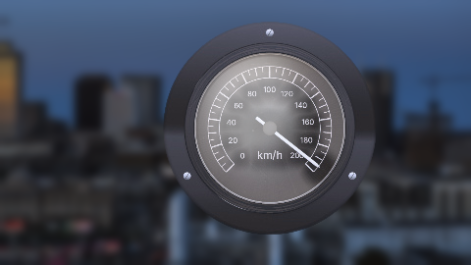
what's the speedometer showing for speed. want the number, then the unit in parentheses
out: 195 (km/h)
